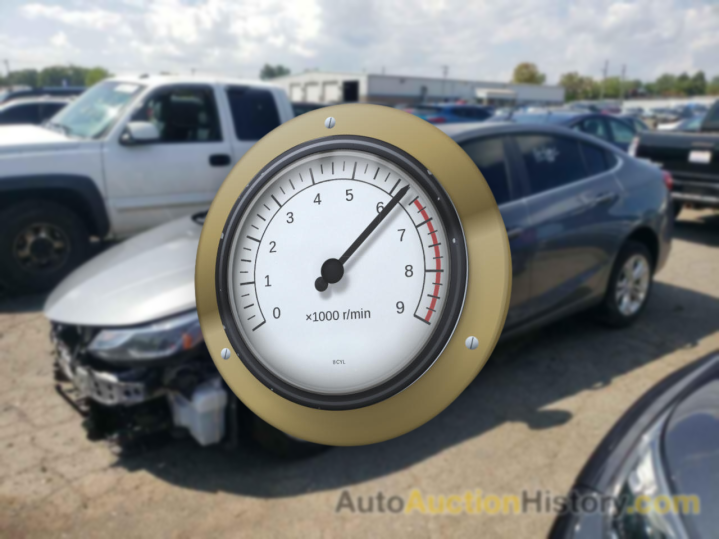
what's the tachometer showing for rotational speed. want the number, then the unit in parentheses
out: 6250 (rpm)
